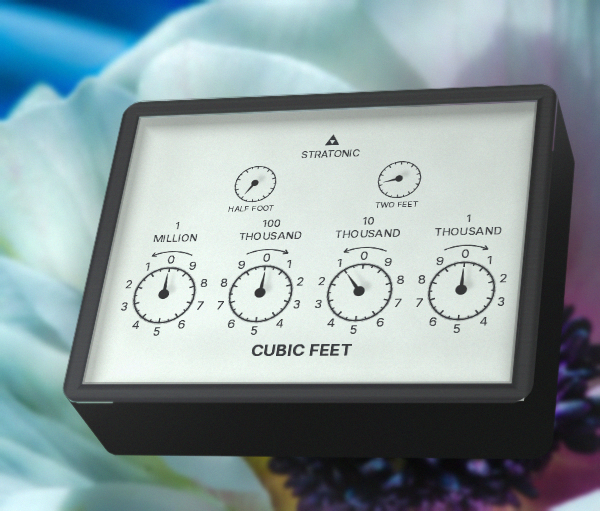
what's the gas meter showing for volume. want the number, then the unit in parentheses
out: 1000 (ft³)
